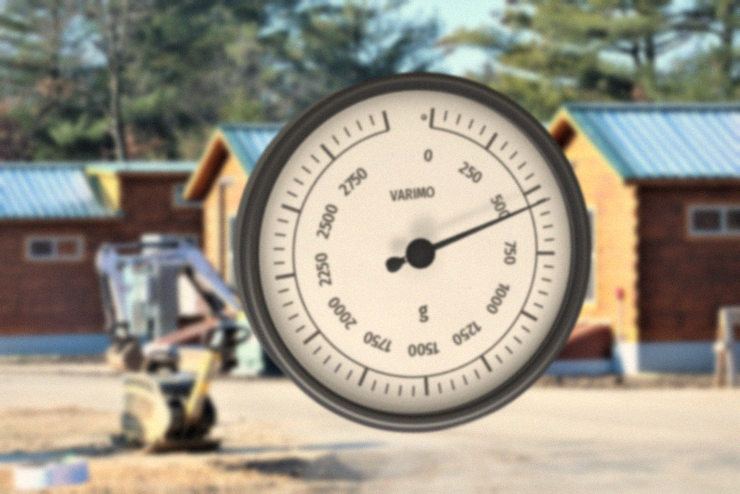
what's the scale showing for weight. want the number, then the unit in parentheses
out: 550 (g)
